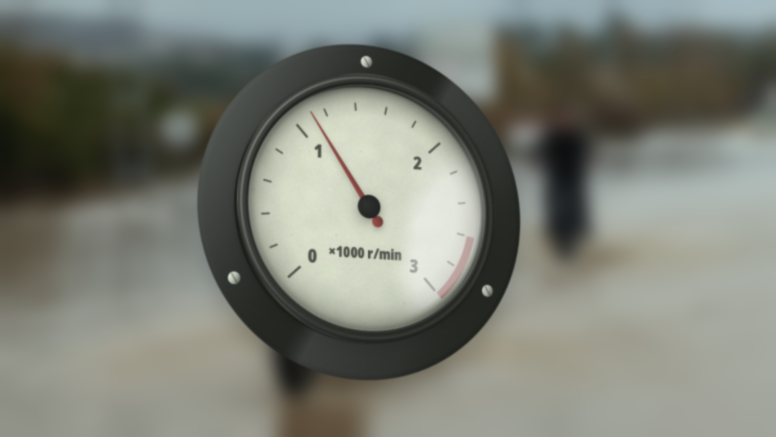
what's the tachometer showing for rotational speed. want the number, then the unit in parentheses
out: 1100 (rpm)
